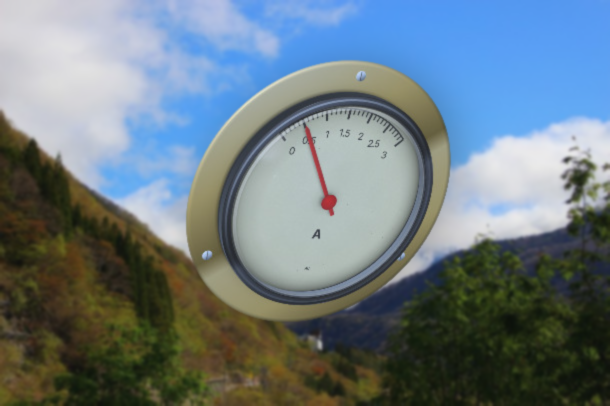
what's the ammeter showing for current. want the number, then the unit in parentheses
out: 0.5 (A)
